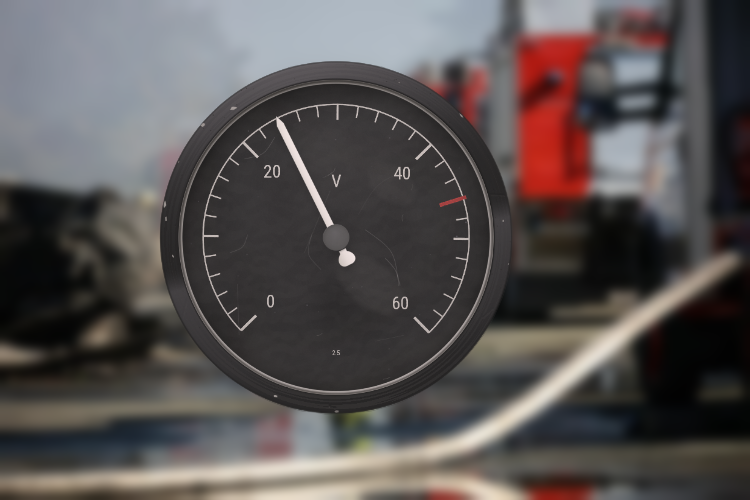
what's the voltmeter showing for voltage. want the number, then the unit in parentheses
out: 24 (V)
